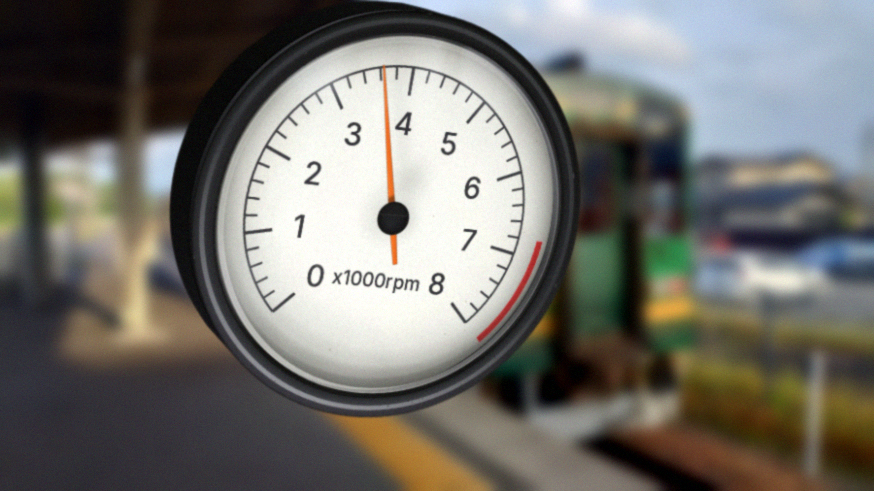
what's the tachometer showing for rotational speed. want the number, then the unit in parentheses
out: 3600 (rpm)
